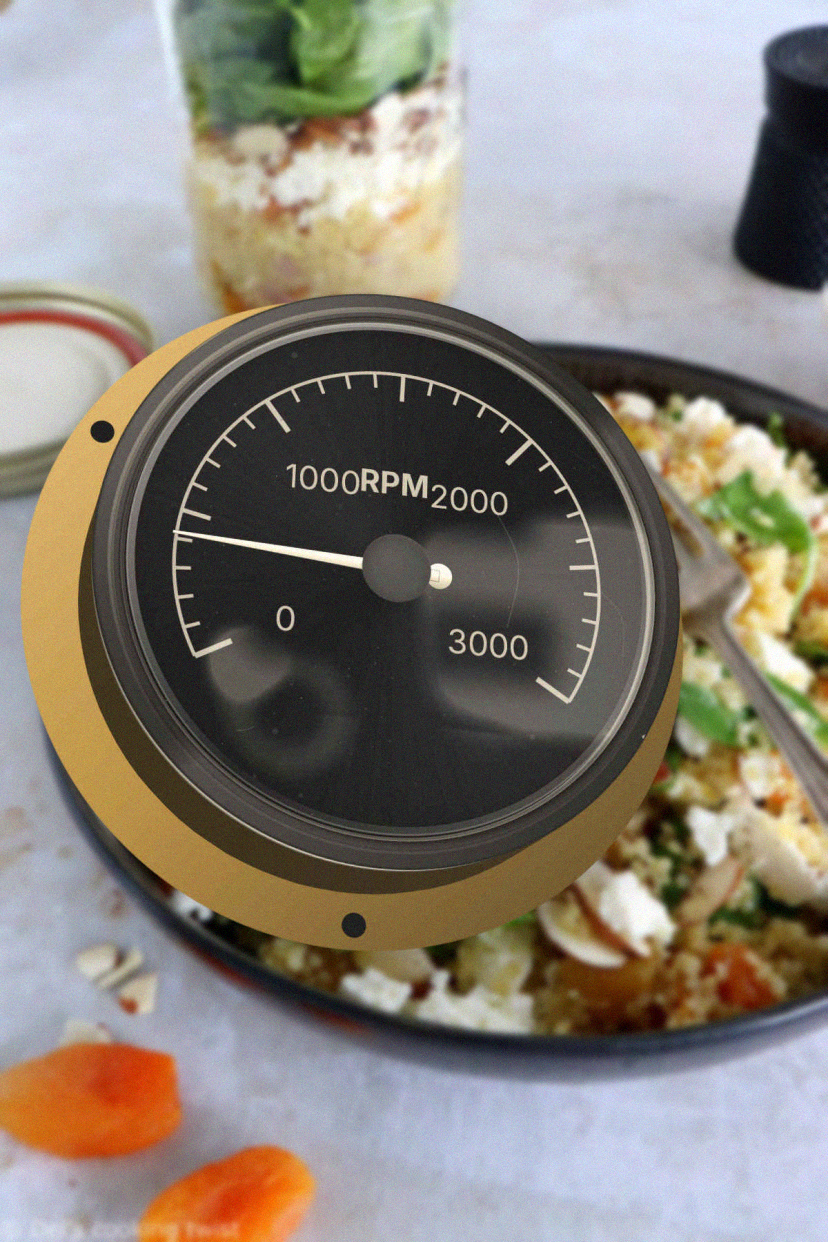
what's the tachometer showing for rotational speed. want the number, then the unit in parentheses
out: 400 (rpm)
